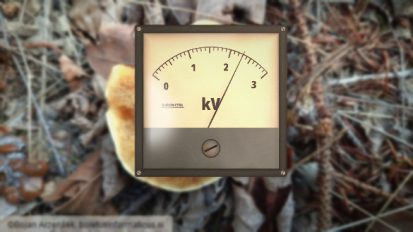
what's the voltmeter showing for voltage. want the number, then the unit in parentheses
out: 2.3 (kV)
